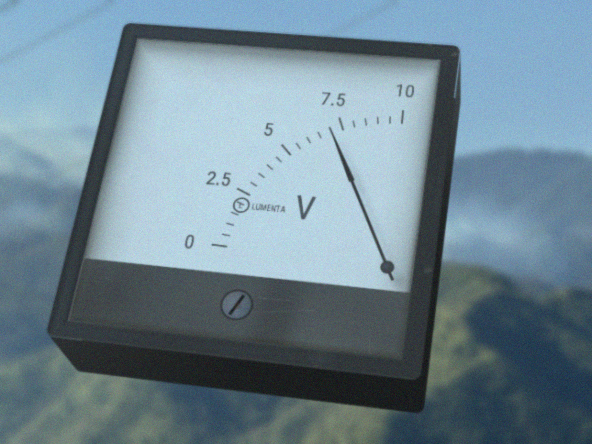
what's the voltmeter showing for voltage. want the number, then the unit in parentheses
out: 7 (V)
